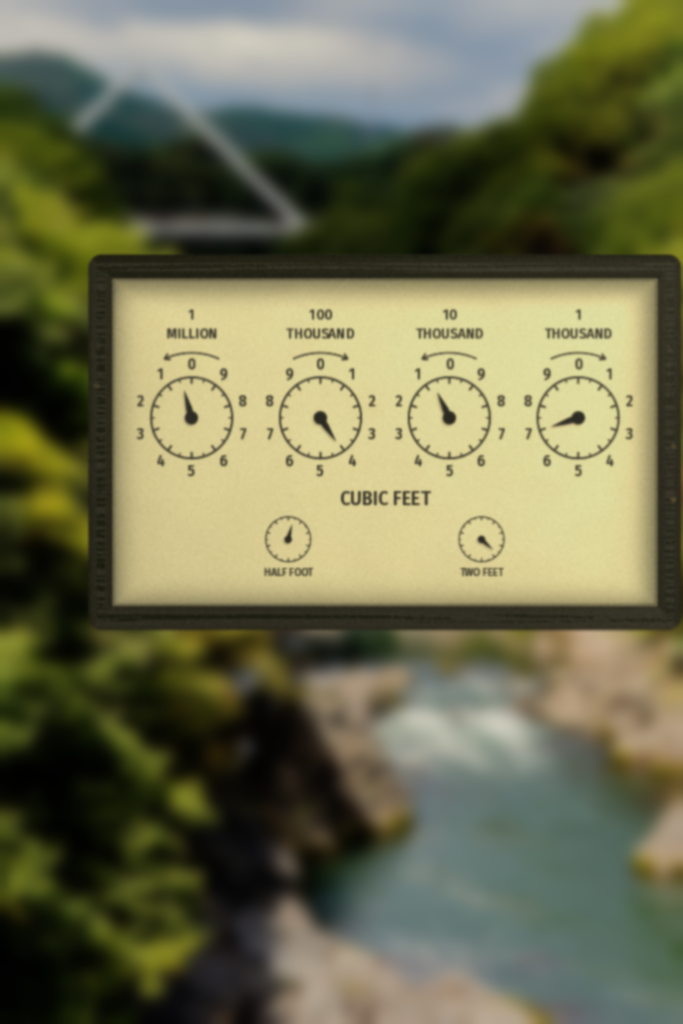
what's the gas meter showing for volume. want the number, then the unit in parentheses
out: 40700 (ft³)
